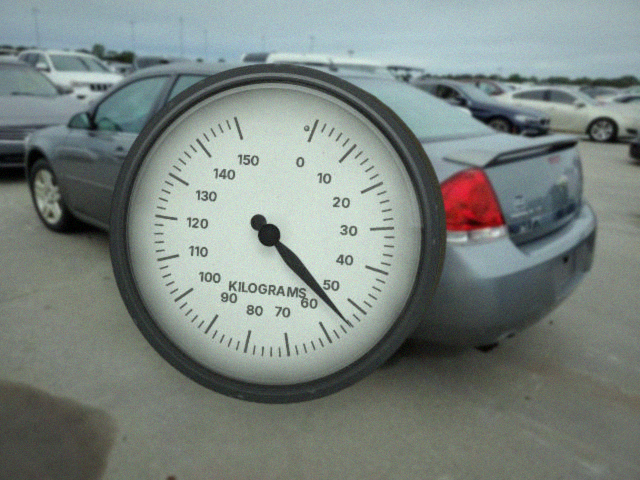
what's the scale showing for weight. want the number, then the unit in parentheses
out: 54 (kg)
